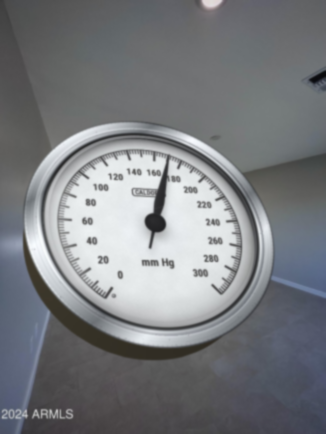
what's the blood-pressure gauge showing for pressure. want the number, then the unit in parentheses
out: 170 (mmHg)
